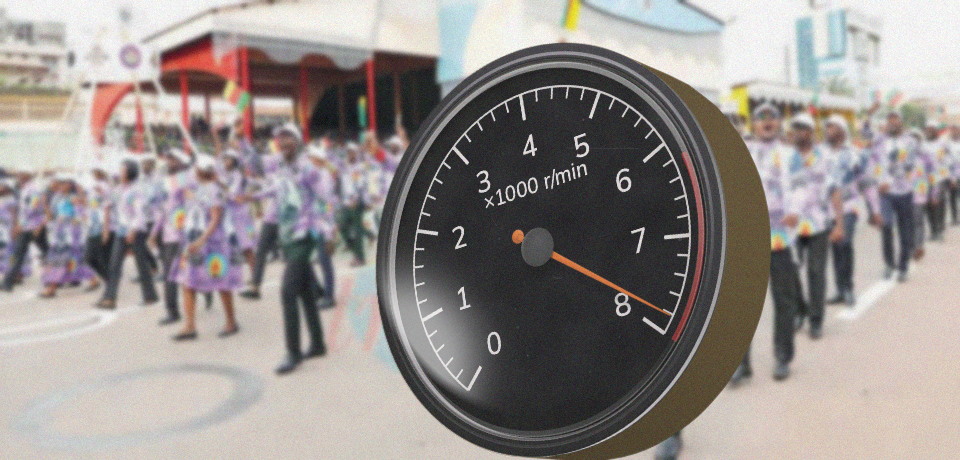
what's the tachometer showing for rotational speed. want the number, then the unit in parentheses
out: 7800 (rpm)
